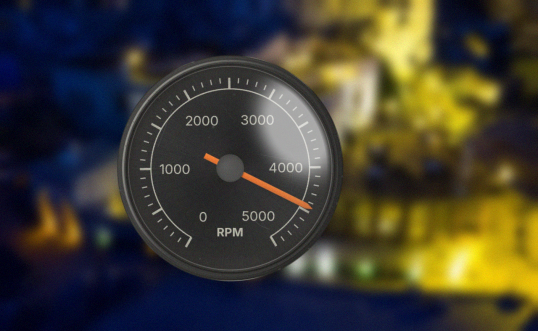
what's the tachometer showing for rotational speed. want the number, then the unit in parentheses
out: 4450 (rpm)
